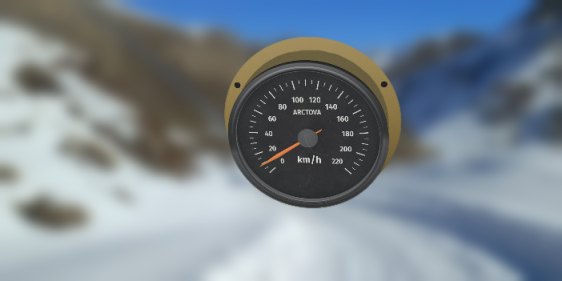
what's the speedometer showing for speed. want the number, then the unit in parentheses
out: 10 (km/h)
